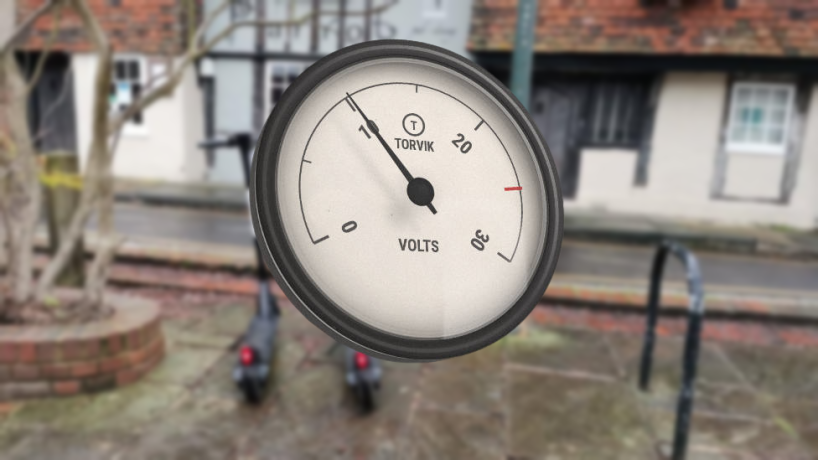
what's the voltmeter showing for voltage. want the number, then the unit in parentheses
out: 10 (V)
